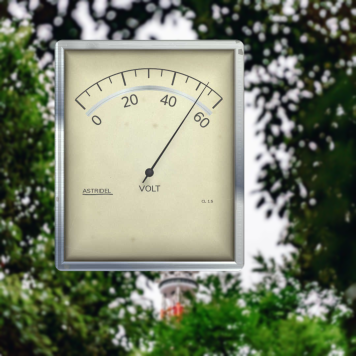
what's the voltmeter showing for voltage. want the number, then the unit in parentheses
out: 52.5 (V)
